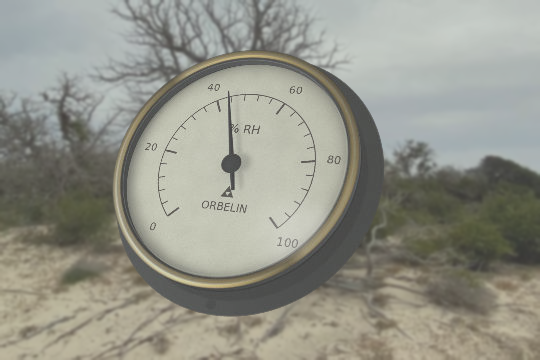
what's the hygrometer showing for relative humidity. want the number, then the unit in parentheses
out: 44 (%)
